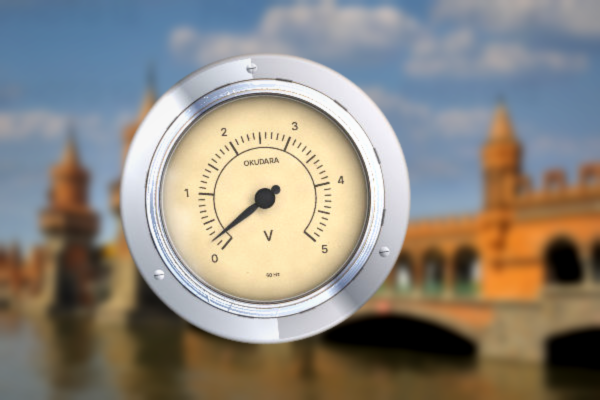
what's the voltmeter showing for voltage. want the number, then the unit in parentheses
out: 0.2 (V)
